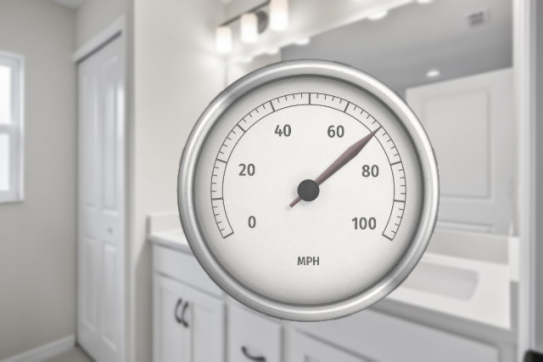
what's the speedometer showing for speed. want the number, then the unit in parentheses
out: 70 (mph)
